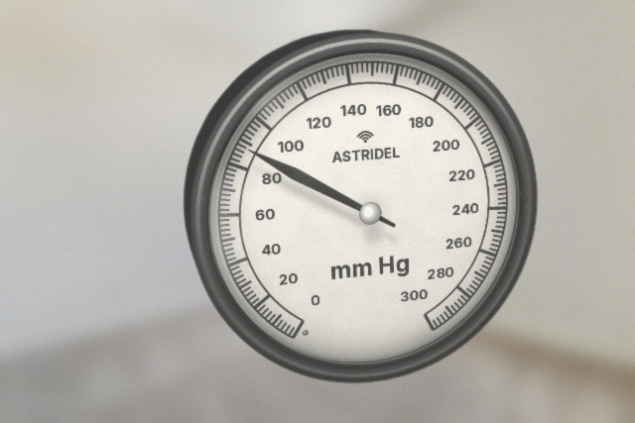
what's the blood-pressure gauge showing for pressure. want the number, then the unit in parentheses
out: 88 (mmHg)
